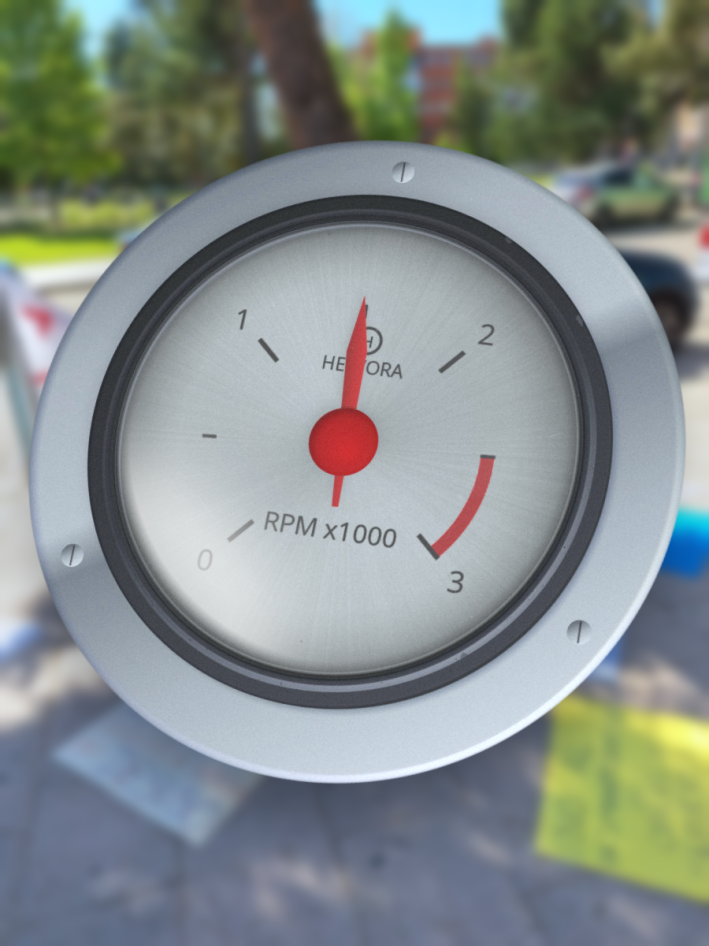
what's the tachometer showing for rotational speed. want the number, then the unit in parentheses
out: 1500 (rpm)
